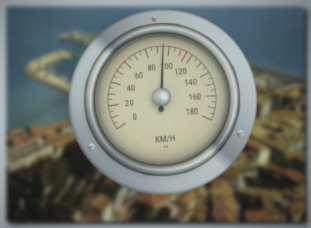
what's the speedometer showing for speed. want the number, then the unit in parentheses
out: 95 (km/h)
